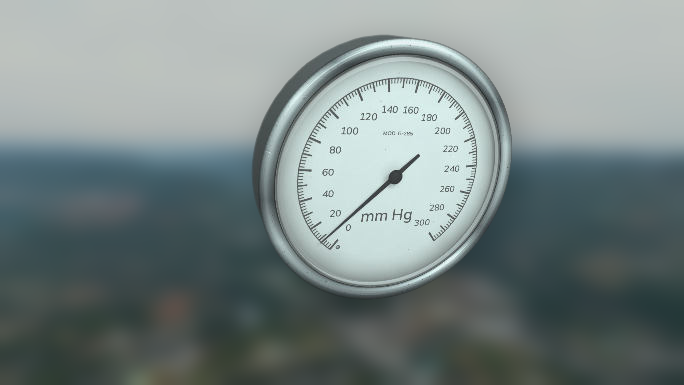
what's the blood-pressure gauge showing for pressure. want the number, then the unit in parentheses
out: 10 (mmHg)
